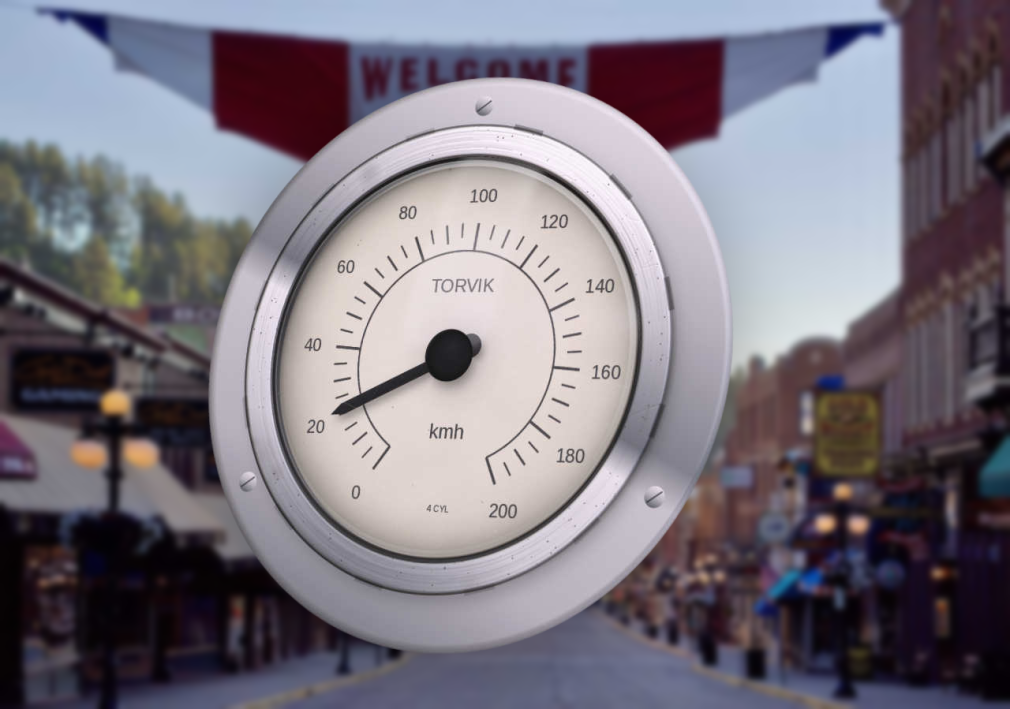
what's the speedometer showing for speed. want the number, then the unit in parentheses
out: 20 (km/h)
